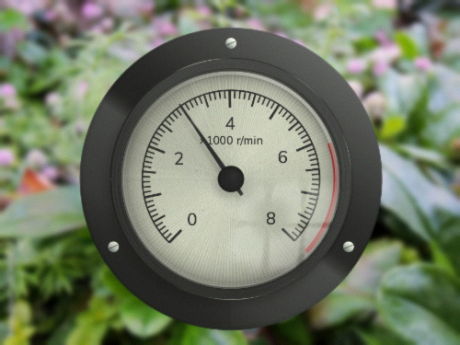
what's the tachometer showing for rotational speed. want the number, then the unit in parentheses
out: 3000 (rpm)
